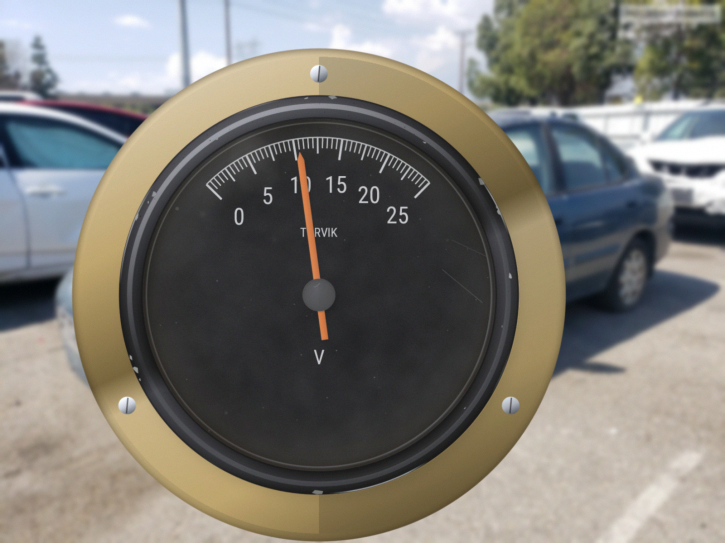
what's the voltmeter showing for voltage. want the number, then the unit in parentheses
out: 10.5 (V)
